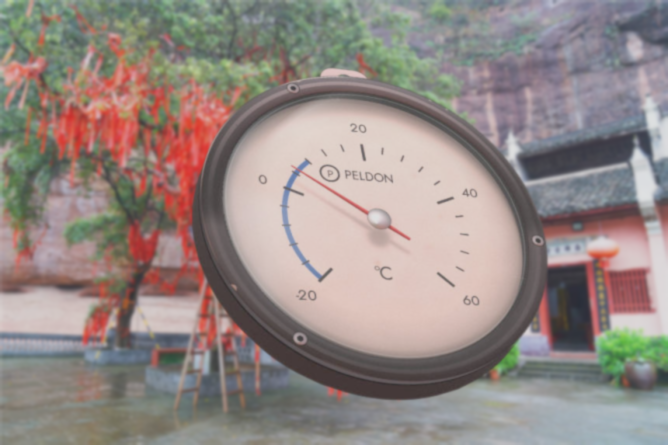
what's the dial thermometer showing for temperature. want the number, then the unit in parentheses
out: 4 (°C)
